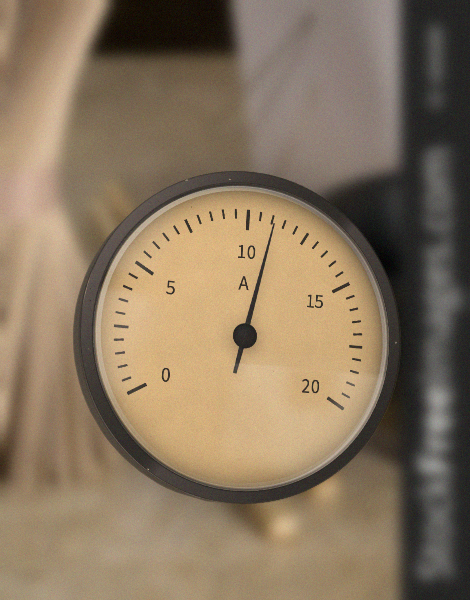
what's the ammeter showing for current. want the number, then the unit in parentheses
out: 11 (A)
